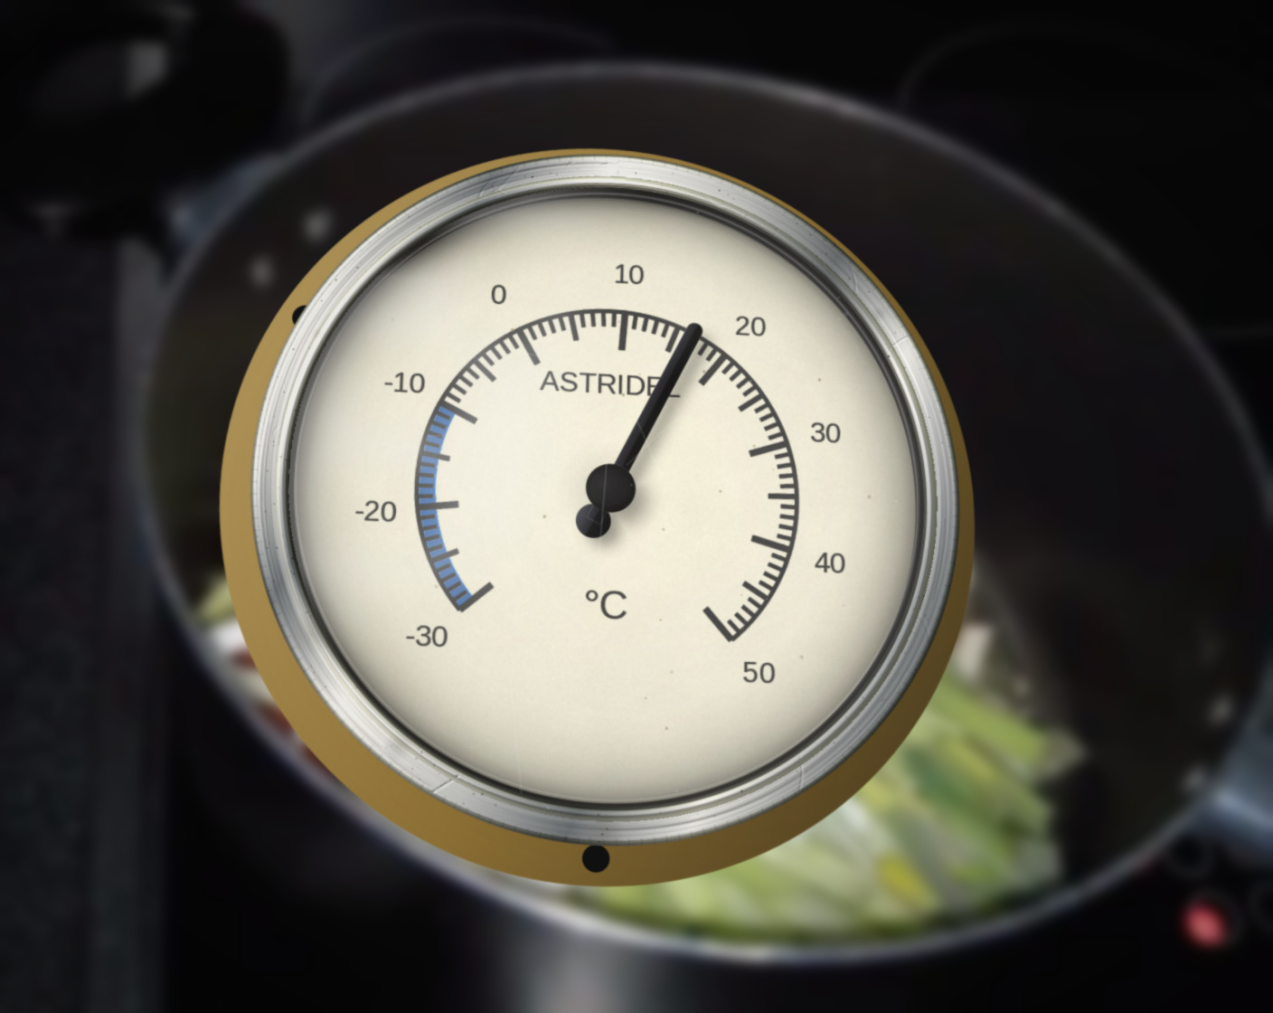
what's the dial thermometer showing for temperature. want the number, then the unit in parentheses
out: 16.5 (°C)
